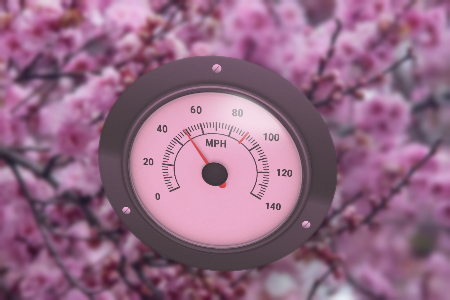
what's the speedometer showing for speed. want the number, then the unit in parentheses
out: 50 (mph)
